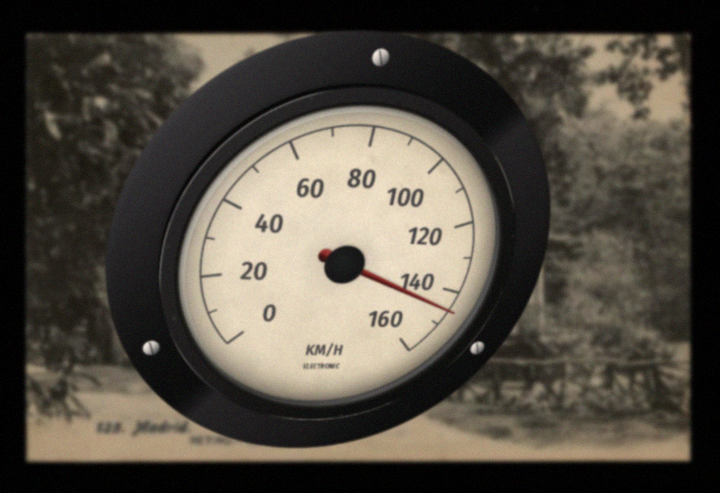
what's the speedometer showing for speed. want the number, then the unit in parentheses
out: 145 (km/h)
